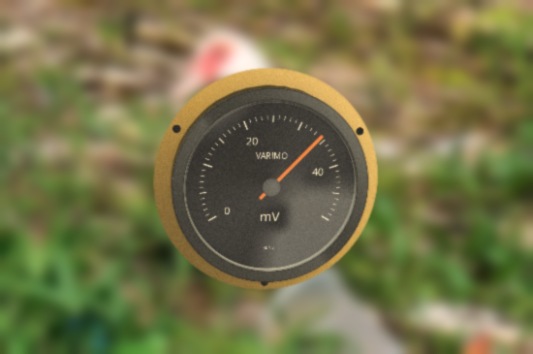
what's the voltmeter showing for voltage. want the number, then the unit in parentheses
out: 34 (mV)
